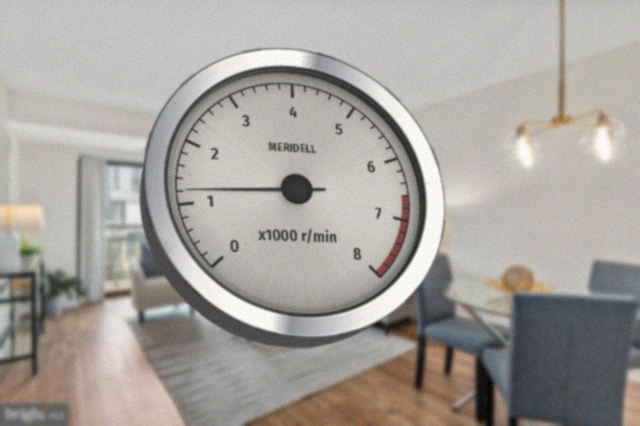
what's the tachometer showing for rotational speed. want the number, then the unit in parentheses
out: 1200 (rpm)
